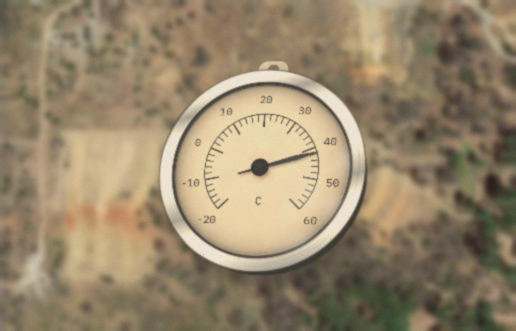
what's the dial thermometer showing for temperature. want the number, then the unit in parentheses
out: 42 (°C)
